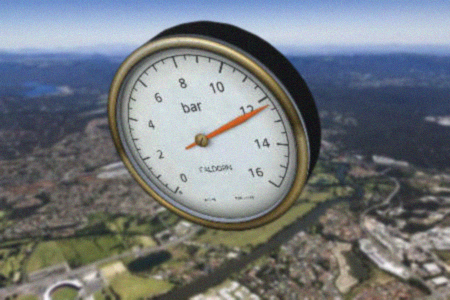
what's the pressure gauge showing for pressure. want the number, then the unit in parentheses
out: 12.25 (bar)
